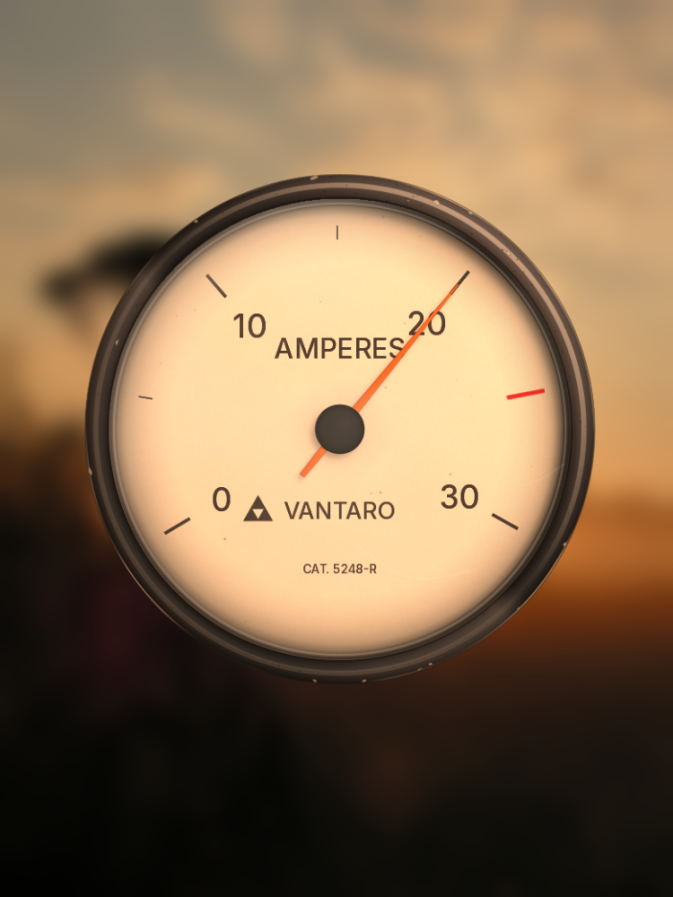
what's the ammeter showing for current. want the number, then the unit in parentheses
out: 20 (A)
